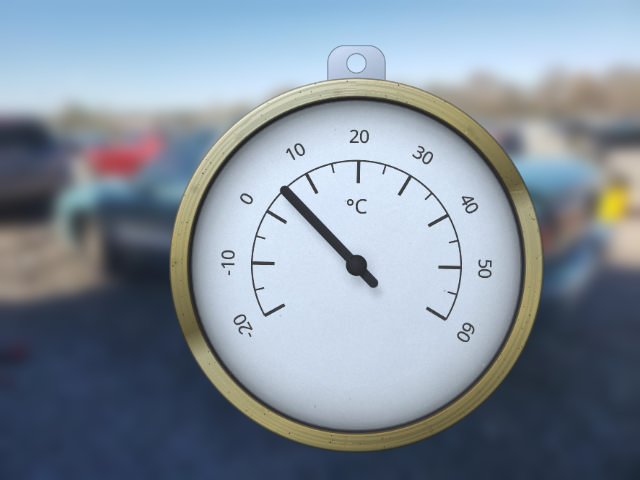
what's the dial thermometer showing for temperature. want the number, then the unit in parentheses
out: 5 (°C)
